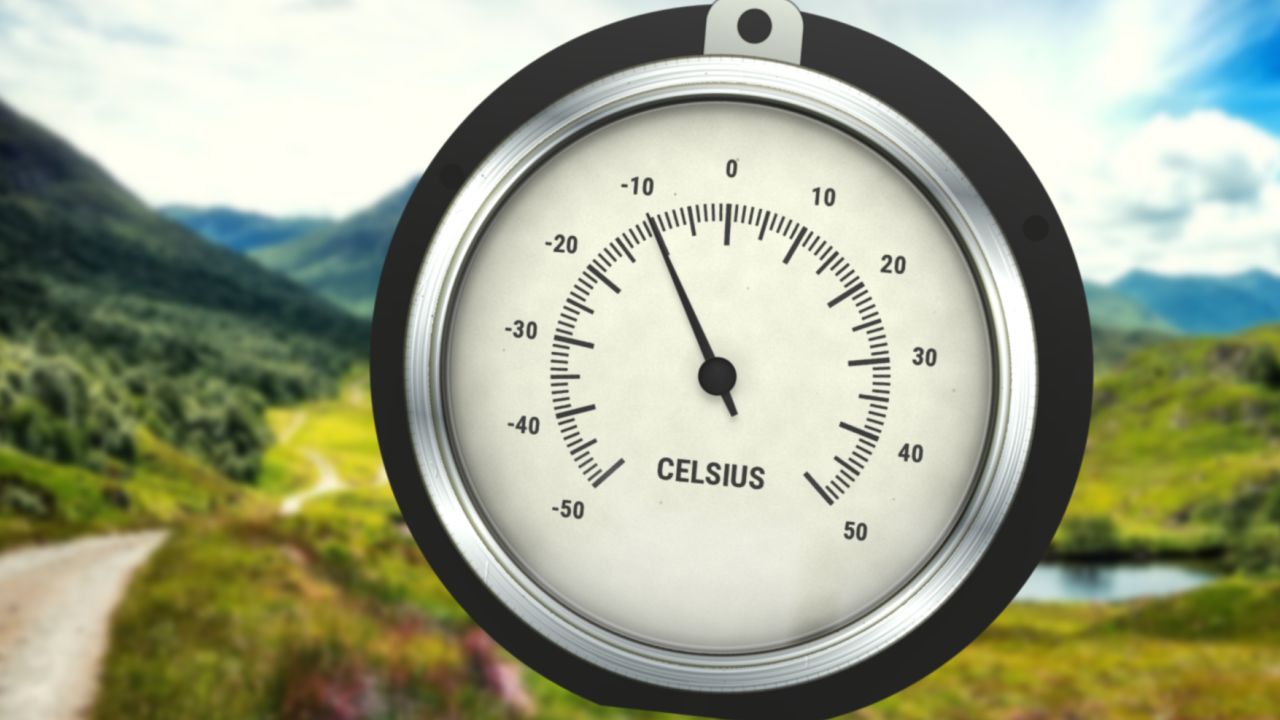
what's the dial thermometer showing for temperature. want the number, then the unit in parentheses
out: -10 (°C)
